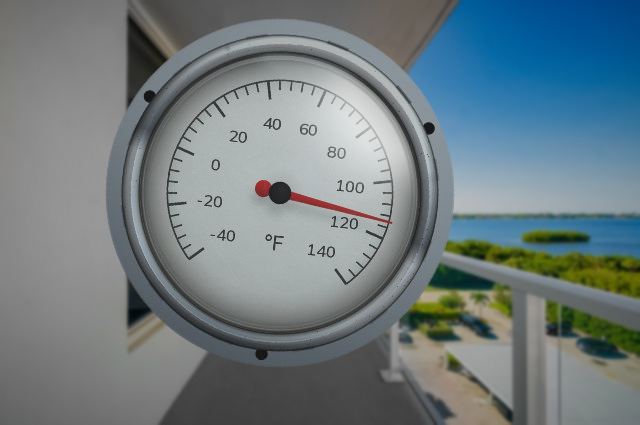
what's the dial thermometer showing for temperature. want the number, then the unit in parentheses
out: 114 (°F)
